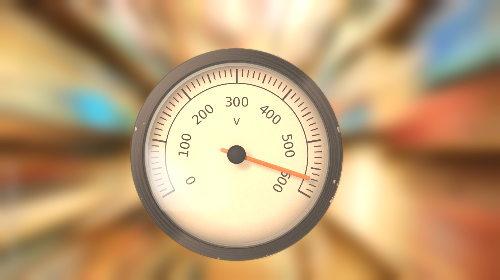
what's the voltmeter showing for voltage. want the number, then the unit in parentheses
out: 570 (V)
